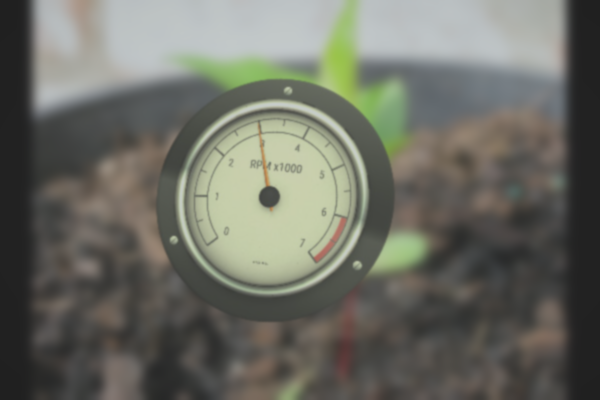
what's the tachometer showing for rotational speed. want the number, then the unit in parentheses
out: 3000 (rpm)
